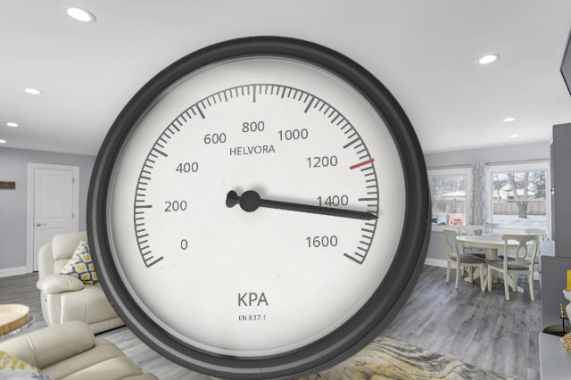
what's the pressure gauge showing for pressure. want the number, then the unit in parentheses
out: 1460 (kPa)
